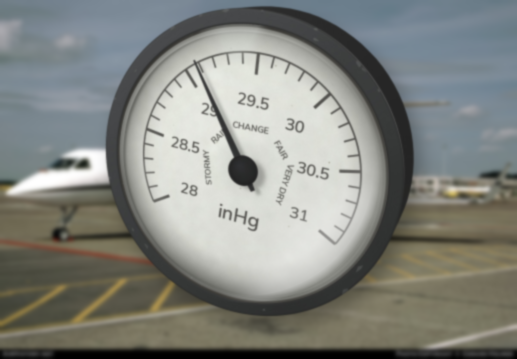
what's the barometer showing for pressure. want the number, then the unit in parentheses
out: 29.1 (inHg)
